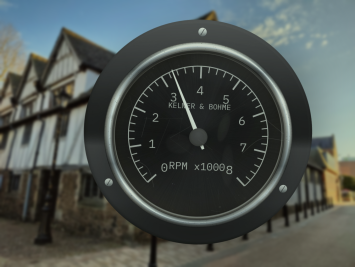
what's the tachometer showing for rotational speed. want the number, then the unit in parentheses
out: 3300 (rpm)
